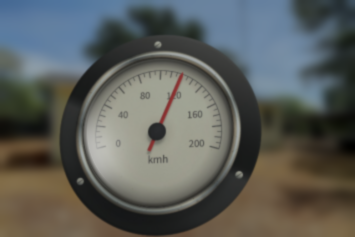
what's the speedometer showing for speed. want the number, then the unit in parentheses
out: 120 (km/h)
